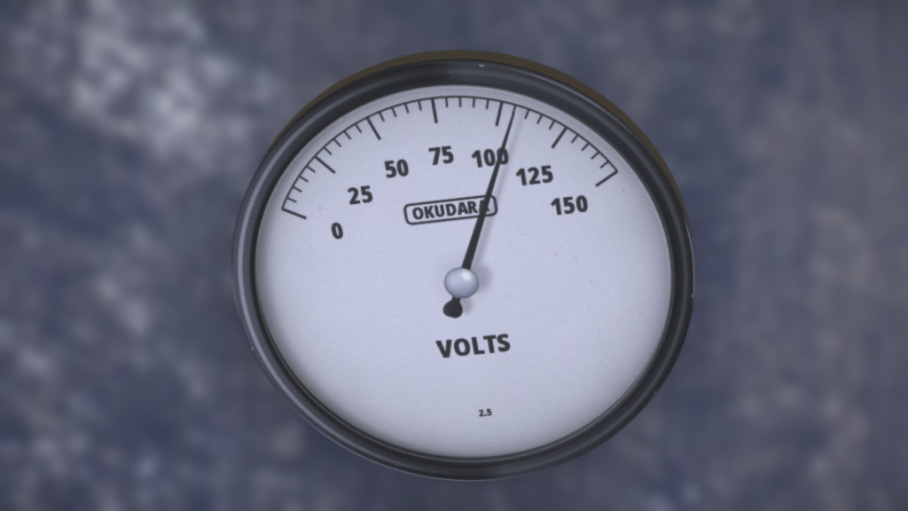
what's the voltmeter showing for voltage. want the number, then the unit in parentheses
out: 105 (V)
